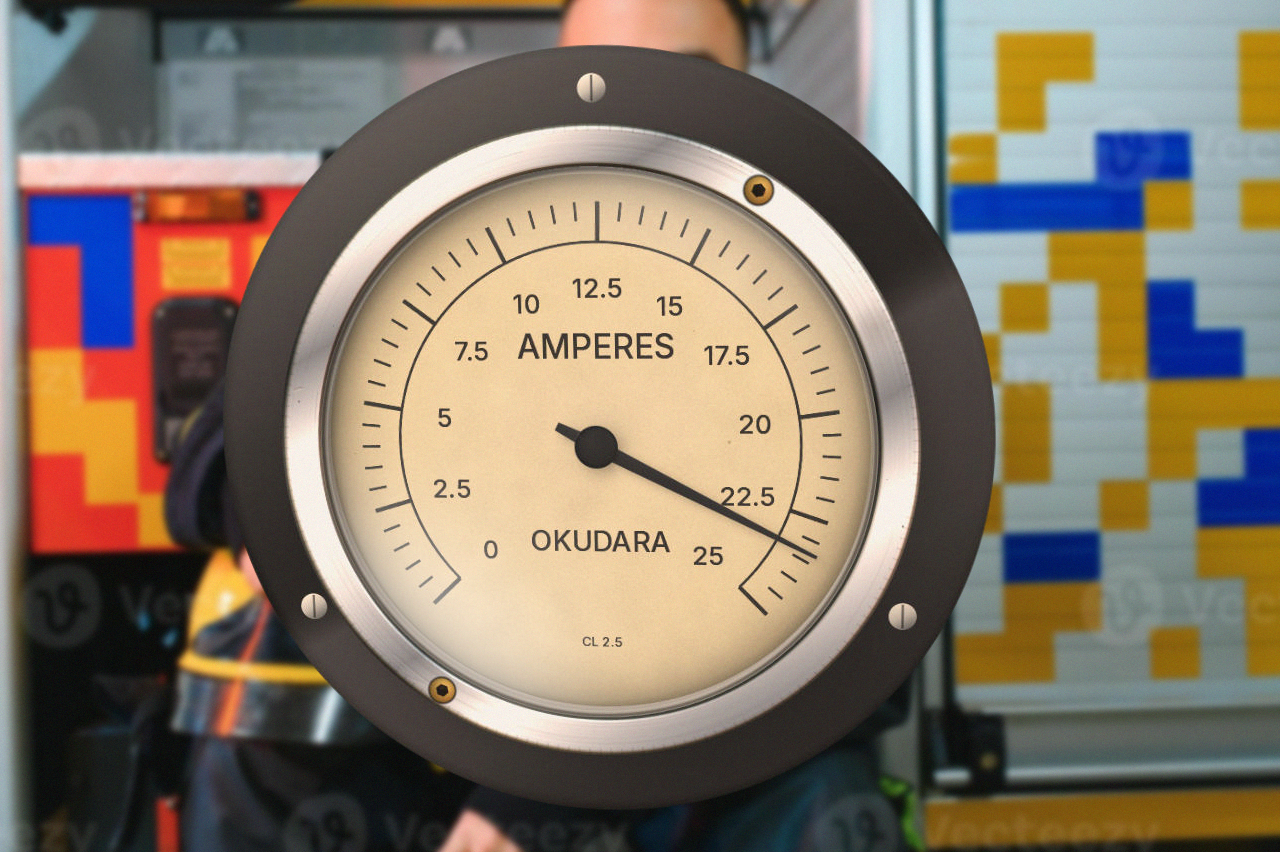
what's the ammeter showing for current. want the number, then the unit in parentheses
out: 23.25 (A)
